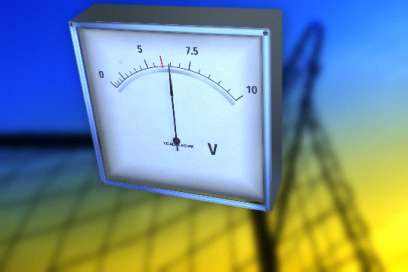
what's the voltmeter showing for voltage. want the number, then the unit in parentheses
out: 6.5 (V)
